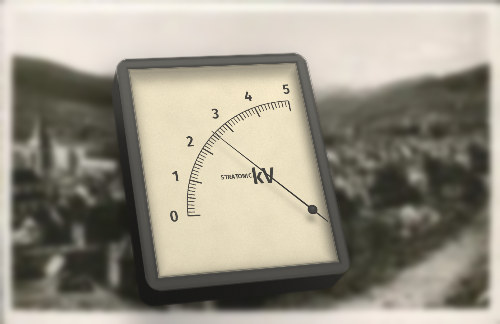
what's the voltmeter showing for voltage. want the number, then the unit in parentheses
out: 2.5 (kV)
